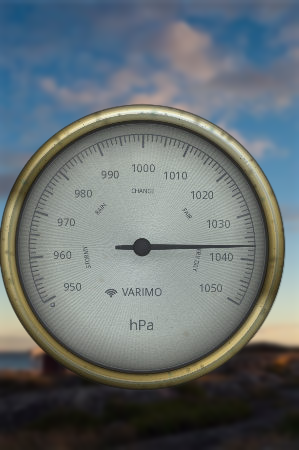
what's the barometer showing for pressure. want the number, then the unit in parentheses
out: 1037 (hPa)
